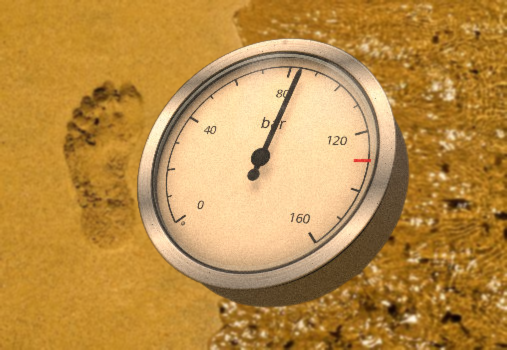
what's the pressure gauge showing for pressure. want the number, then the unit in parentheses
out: 85 (bar)
